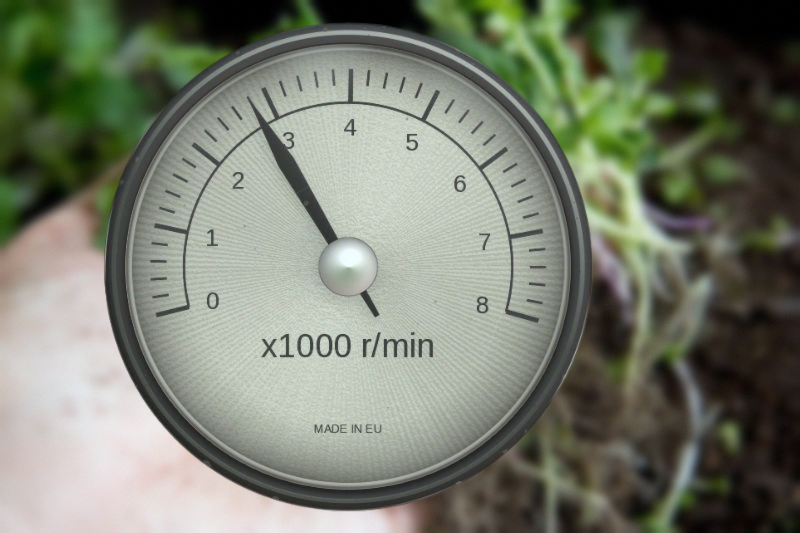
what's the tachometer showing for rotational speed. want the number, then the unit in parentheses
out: 2800 (rpm)
